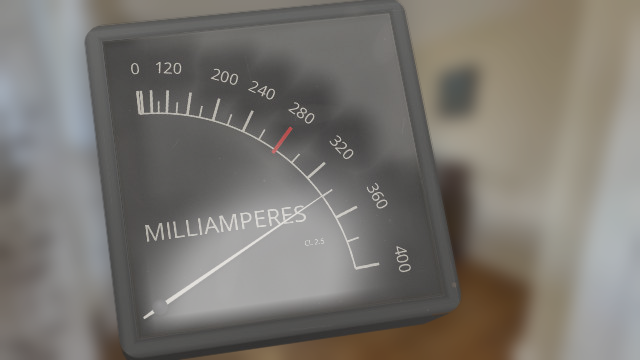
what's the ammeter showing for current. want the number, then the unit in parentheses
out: 340 (mA)
